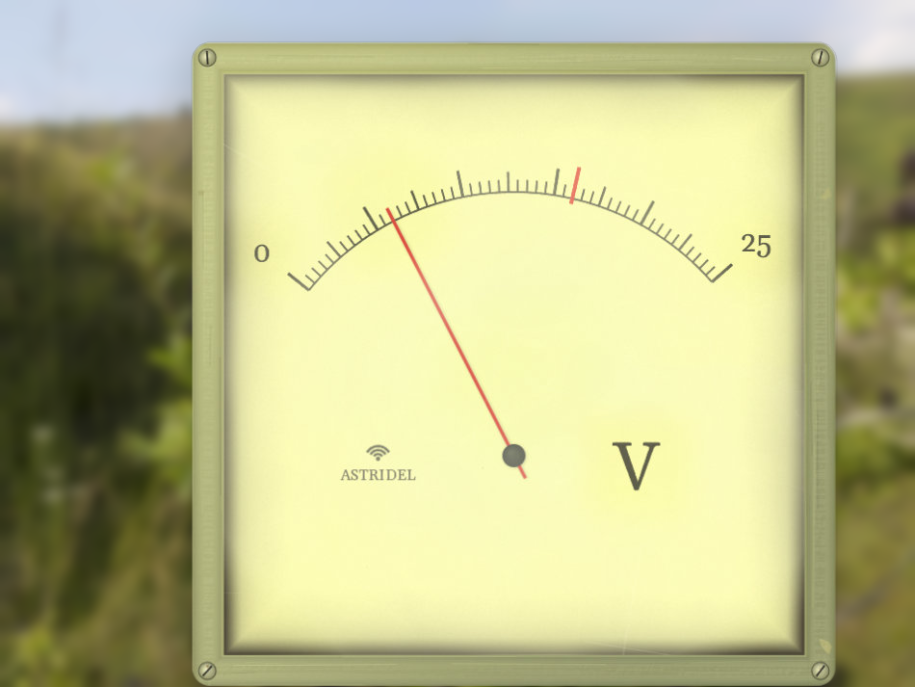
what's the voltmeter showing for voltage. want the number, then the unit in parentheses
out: 6 (V)
